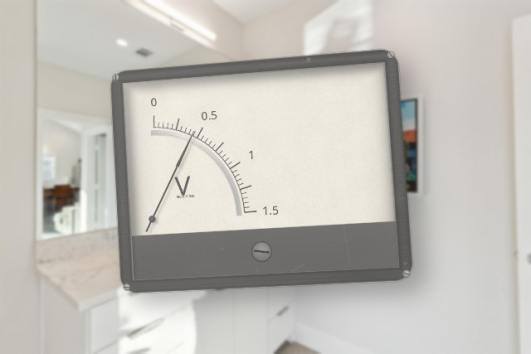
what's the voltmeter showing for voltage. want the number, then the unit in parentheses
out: 0.45 (V)
